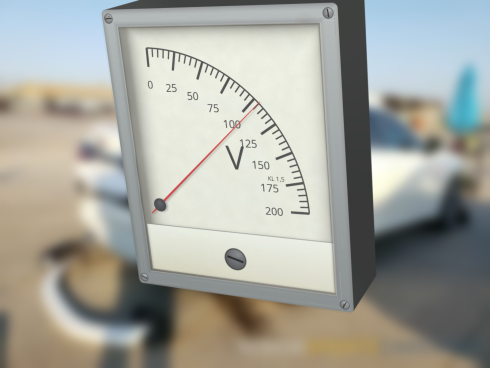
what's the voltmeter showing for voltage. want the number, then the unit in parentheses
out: 105 (V)
